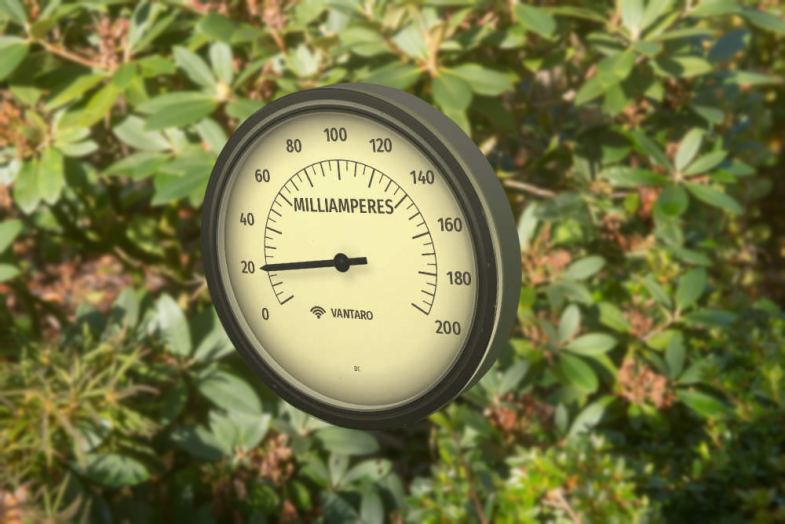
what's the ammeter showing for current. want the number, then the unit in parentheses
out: 20 (mA)
